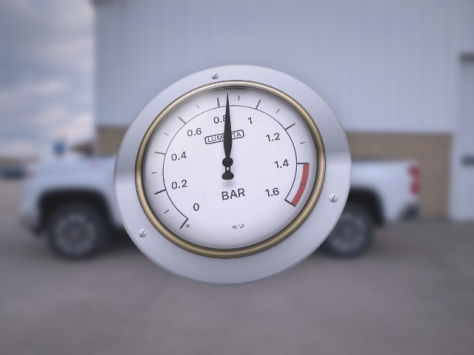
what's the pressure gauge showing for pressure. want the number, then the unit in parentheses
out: 0.85 (bar)
